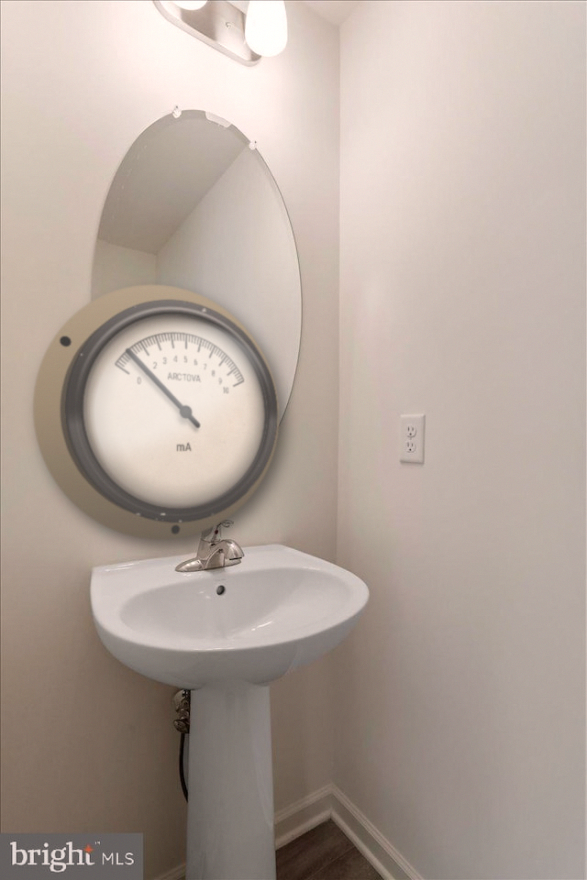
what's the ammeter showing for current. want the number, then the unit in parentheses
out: 1 (mA)
